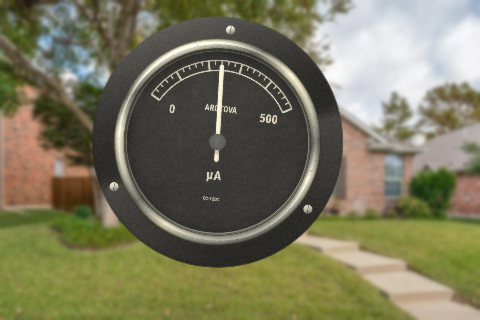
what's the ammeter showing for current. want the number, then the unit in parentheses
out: 240 (µA)
